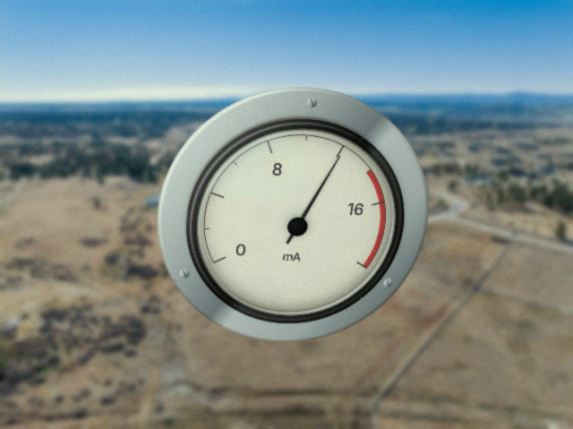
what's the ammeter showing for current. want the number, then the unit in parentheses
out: 12 (mA)
